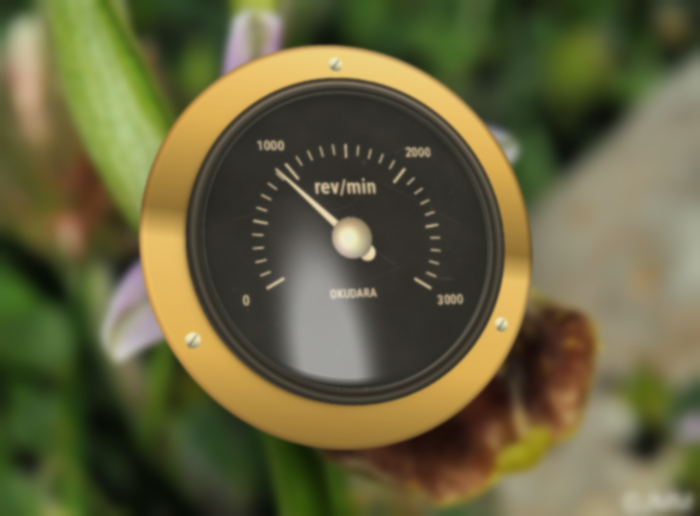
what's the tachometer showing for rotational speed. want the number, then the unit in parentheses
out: 900 (rpm)
